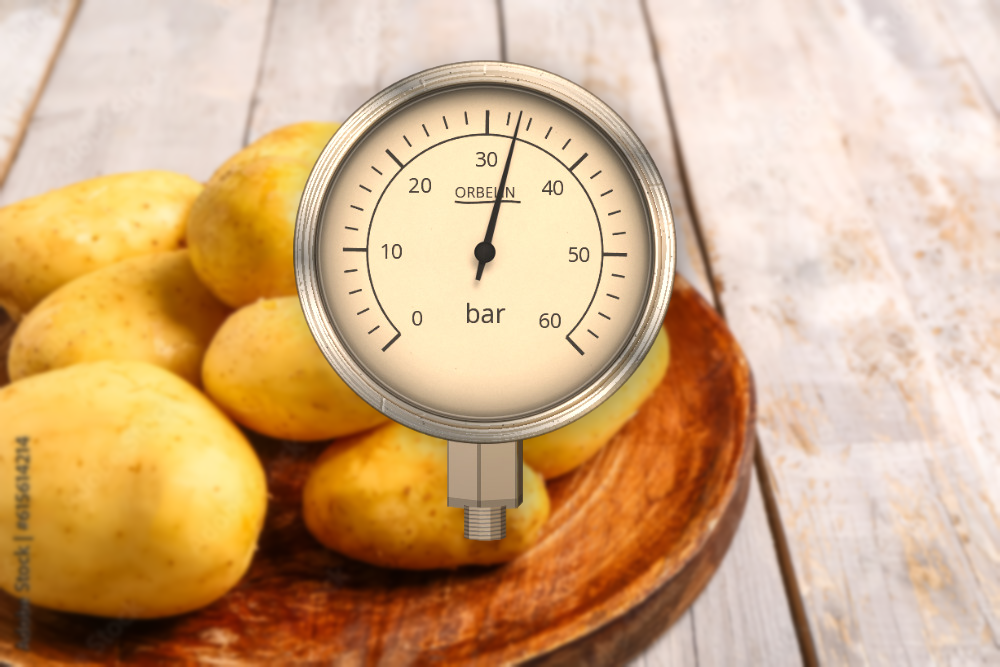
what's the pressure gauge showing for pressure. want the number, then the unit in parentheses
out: 33 (bar)
